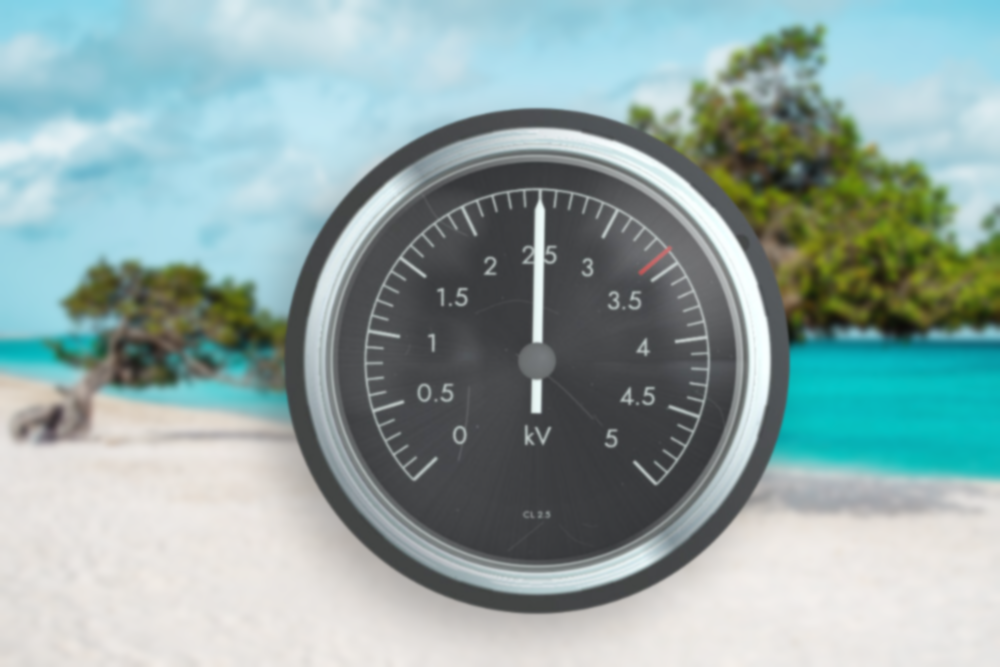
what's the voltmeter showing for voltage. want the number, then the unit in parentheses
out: 2.5 (kV)
